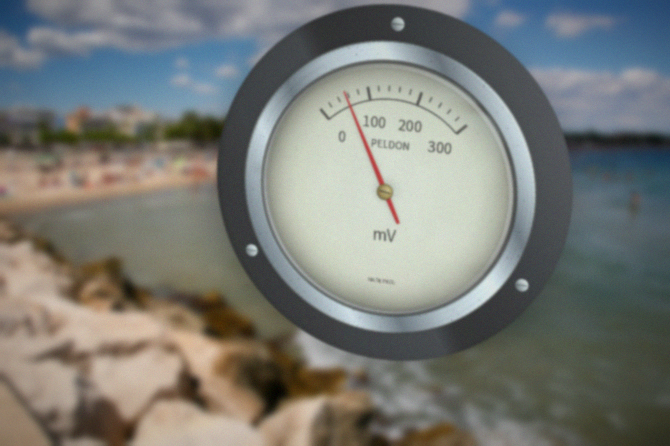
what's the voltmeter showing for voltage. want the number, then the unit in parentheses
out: 60 (mV)
